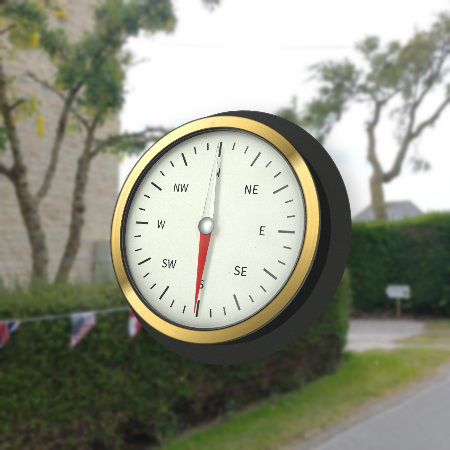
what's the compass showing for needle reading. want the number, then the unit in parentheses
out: 180 (°)
